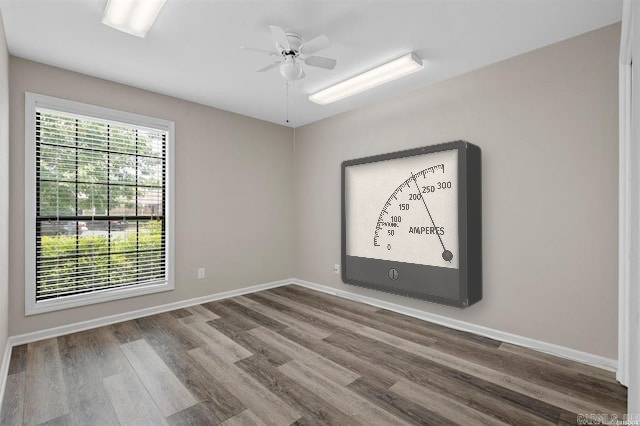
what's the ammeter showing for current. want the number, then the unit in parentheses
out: 225 (A)
